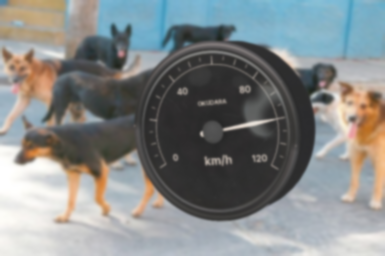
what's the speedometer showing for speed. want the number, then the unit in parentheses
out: 100 (km/h)
